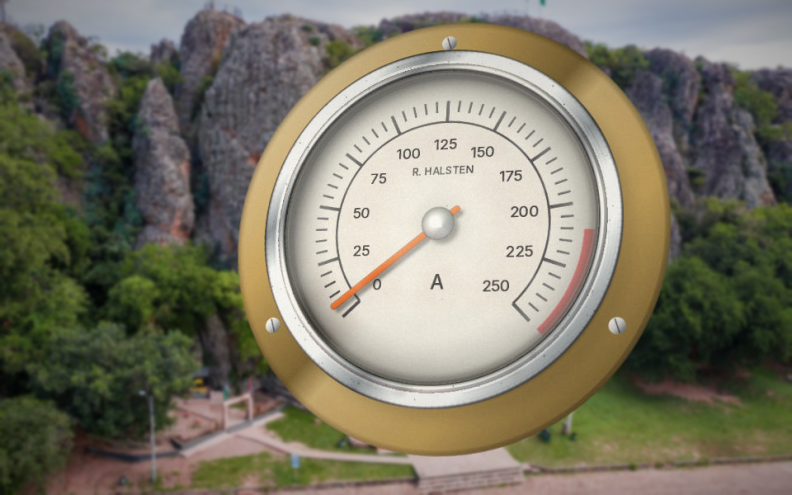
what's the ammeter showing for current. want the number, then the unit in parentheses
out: 5 (A)
